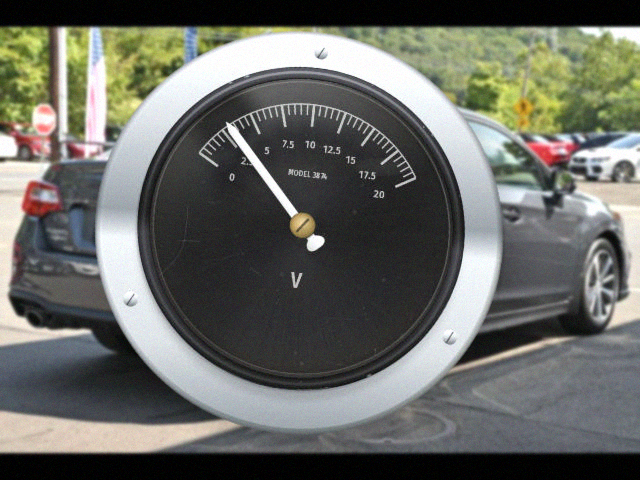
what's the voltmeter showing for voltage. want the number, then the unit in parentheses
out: 3 (V)
